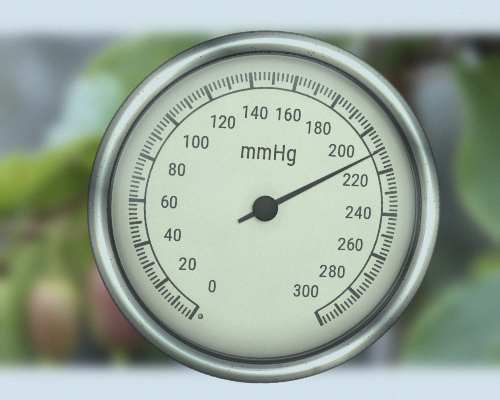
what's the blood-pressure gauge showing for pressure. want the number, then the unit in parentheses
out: 210 (mmHg)
